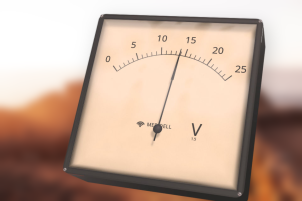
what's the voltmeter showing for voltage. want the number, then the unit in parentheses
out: 14 (V)
